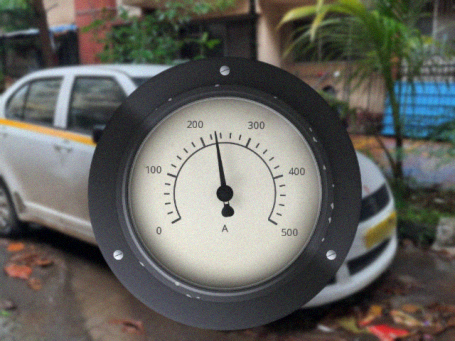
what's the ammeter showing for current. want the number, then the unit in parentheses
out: 230 (A)
